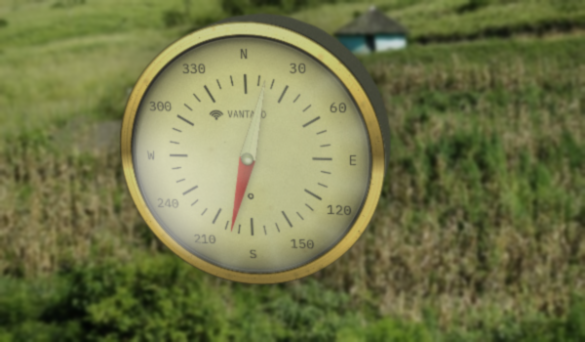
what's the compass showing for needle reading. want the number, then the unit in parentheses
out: 195 (°)
